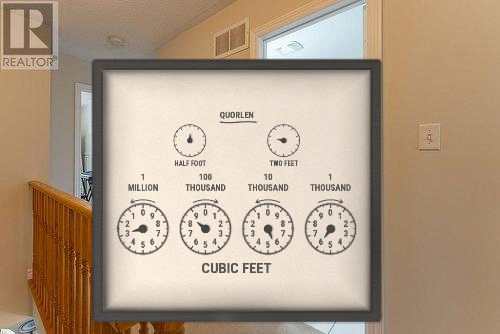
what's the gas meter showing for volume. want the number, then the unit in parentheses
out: 285600 (ft³)
